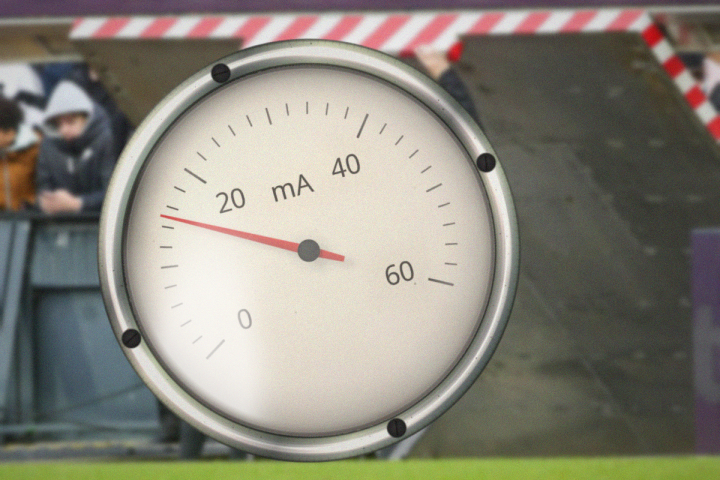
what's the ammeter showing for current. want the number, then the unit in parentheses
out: 15 (mA)
